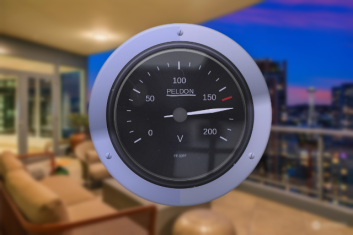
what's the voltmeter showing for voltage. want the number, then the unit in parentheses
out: 170 (V)
